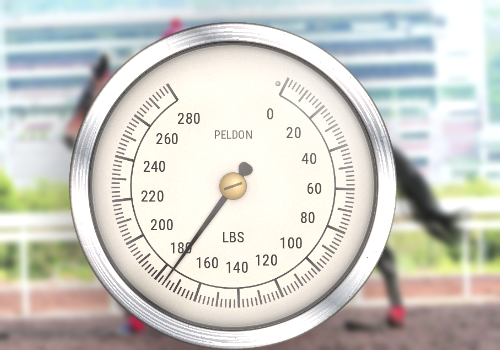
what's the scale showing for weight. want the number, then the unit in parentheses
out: 176 (lb)
